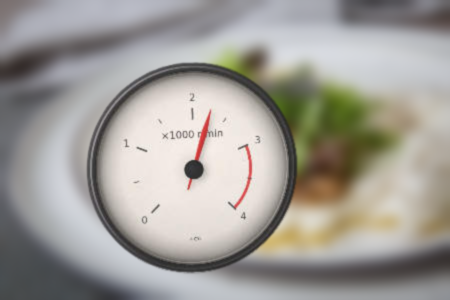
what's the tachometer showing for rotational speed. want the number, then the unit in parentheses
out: 2250 (rpm)
